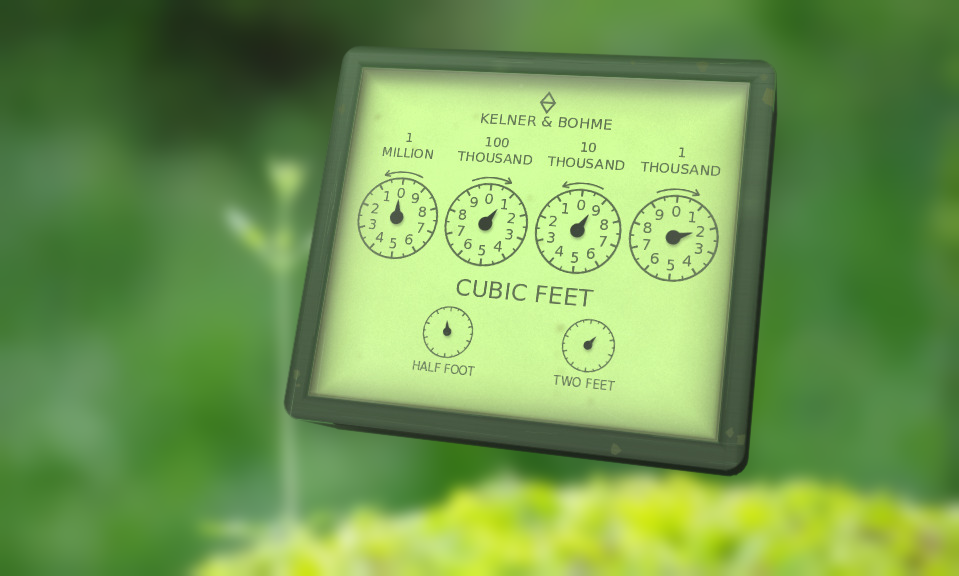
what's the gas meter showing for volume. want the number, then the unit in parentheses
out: 9200 (ft³)
